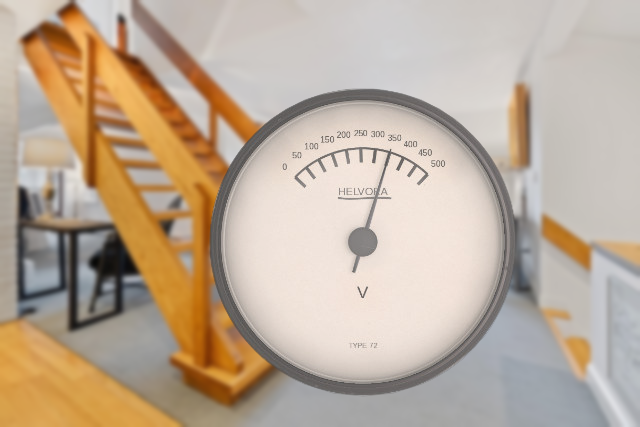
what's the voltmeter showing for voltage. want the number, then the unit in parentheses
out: 350 (V)
